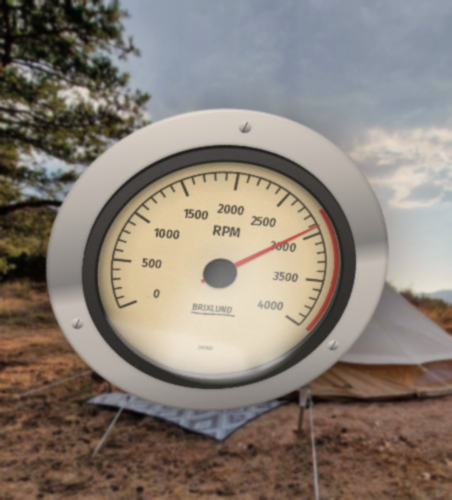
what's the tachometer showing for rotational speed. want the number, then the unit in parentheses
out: 2900 (rpm)
